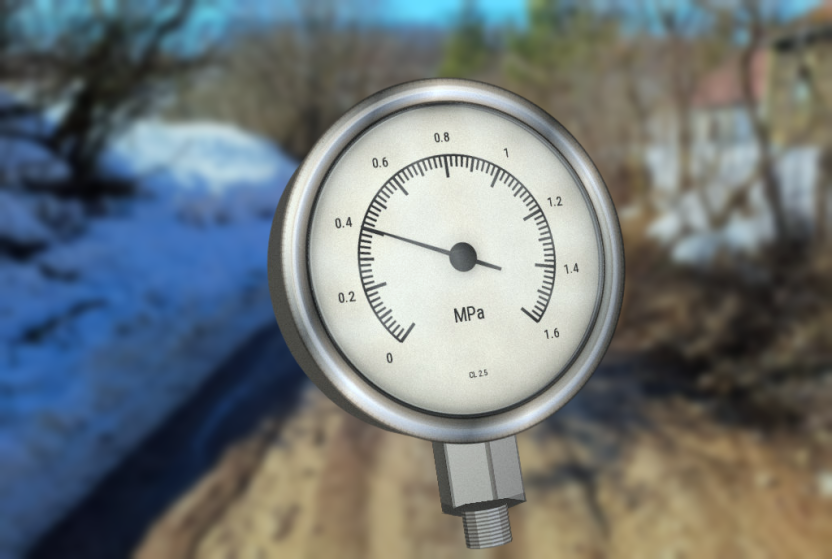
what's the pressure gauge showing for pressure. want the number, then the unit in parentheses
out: 0.4 (MPa)
